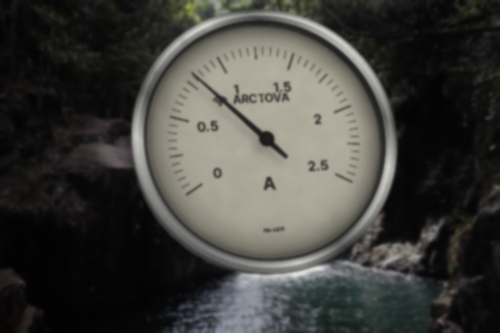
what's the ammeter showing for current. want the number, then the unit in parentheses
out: 0.8 (A)
